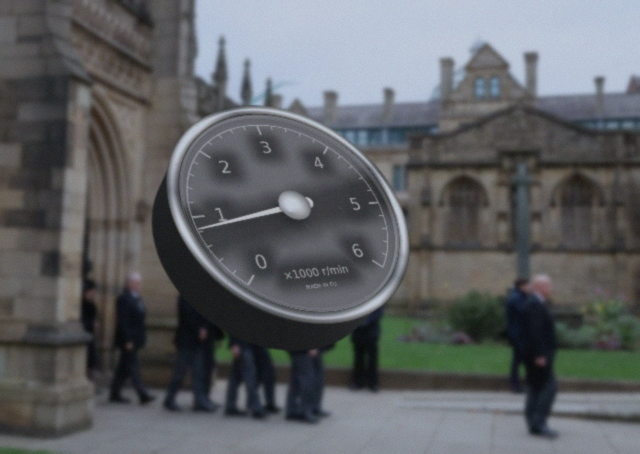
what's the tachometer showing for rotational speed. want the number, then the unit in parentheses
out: 800 (rpm)
